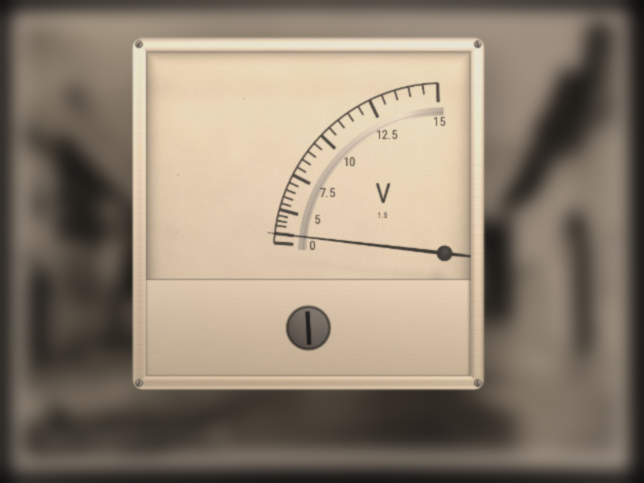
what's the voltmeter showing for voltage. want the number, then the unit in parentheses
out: 2.5 (V)
